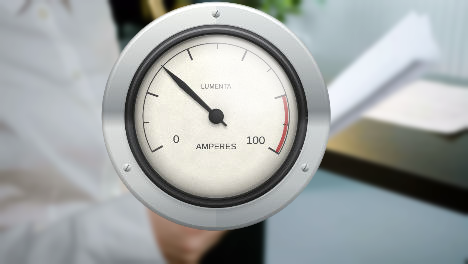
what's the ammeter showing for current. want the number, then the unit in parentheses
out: 30 (A)
